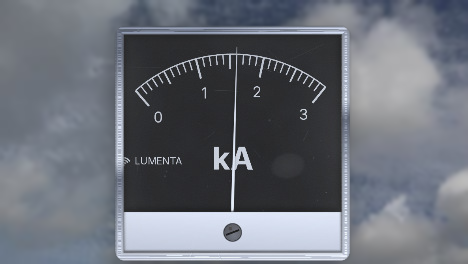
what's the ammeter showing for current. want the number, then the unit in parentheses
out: 1.6 (kA)
